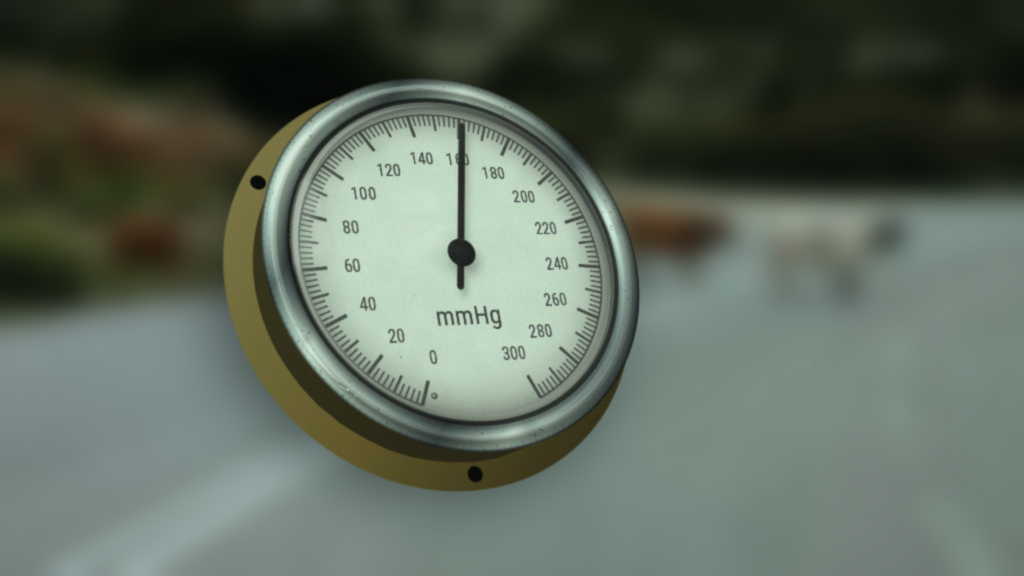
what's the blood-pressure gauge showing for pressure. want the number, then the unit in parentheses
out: 160 (mmHg)
